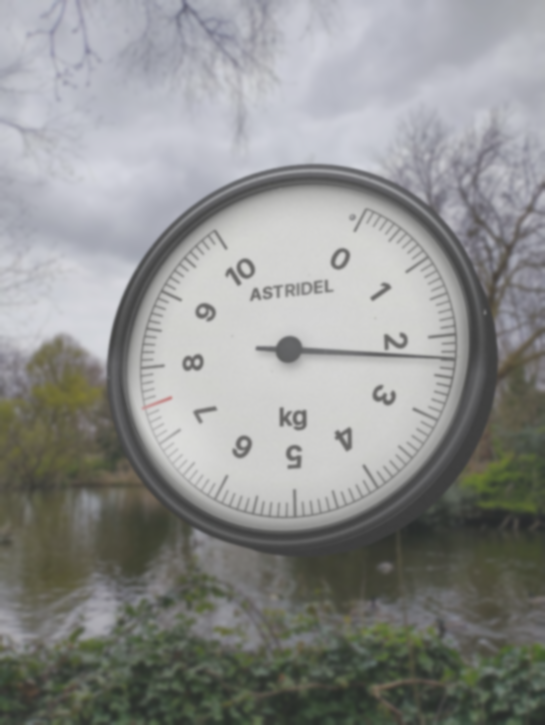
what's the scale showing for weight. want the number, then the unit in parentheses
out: 2.3 (kg)
